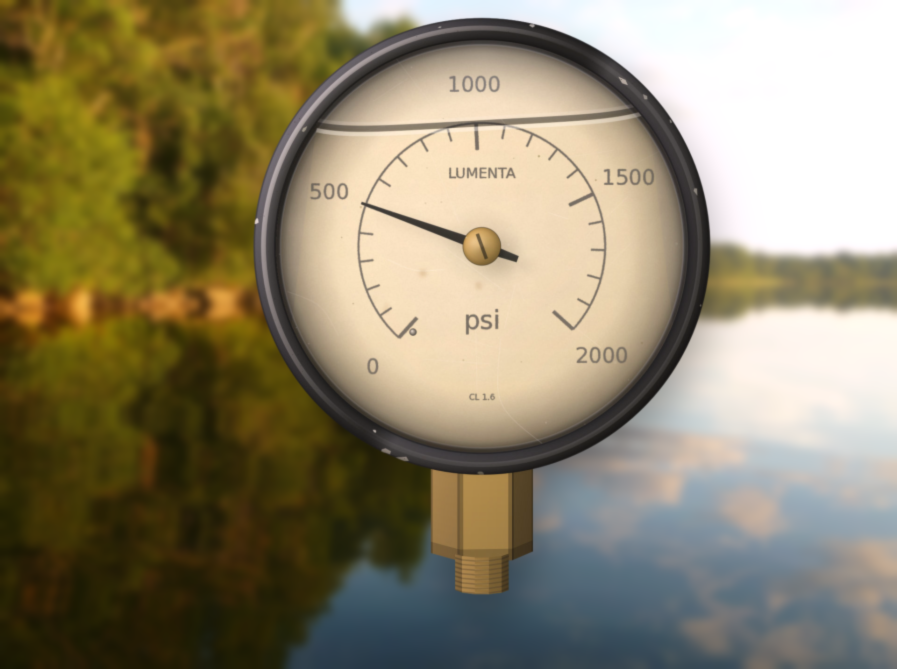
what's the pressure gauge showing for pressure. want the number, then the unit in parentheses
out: 500 (psi)
